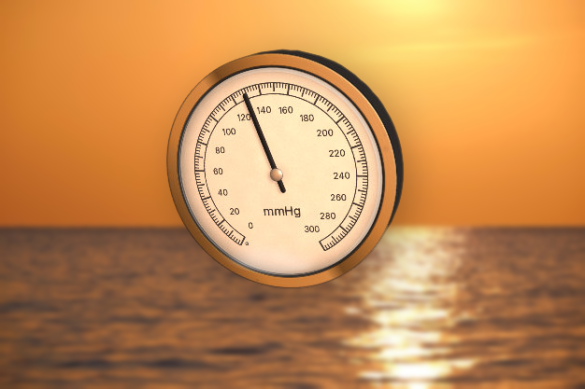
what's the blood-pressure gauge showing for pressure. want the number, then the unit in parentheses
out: 130 (mmHg)
